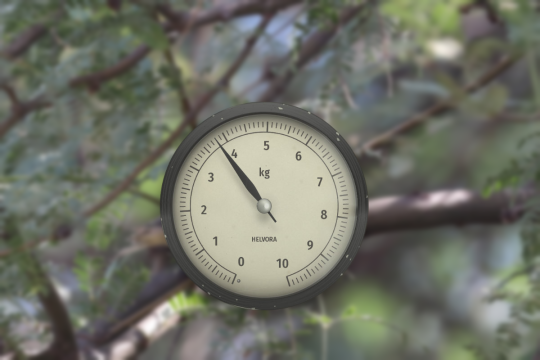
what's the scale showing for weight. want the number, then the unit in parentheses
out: 3.8 (kg)
